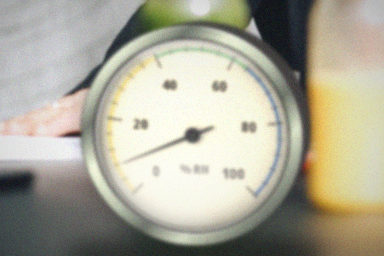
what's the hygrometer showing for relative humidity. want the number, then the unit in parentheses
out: 8 (%)
